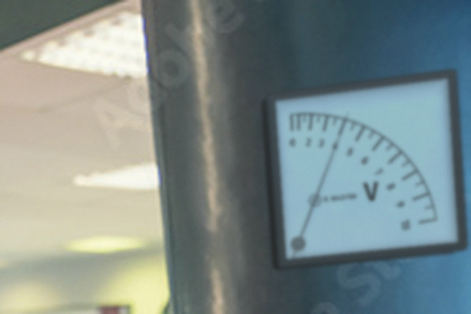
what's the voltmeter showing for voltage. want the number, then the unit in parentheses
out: 4 (V)
